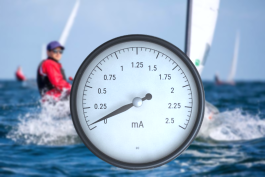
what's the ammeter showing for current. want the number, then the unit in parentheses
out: 0.05 (mA)
